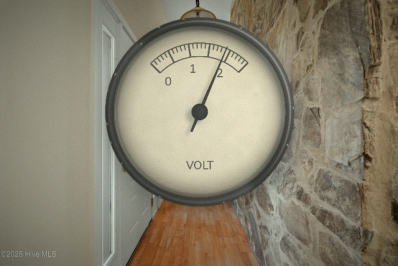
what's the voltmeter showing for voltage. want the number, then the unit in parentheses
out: 1.9 (V)
